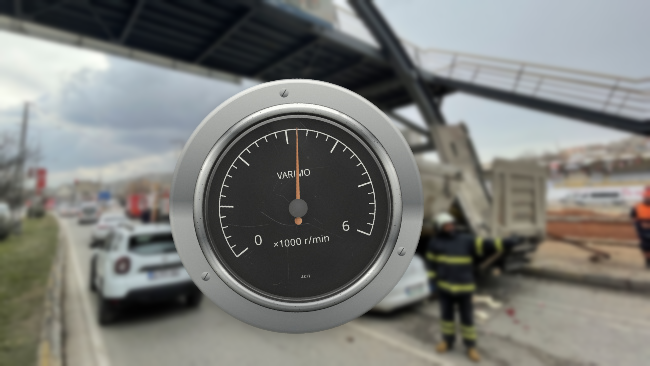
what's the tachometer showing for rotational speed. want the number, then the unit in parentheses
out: 3200 (rpm)
